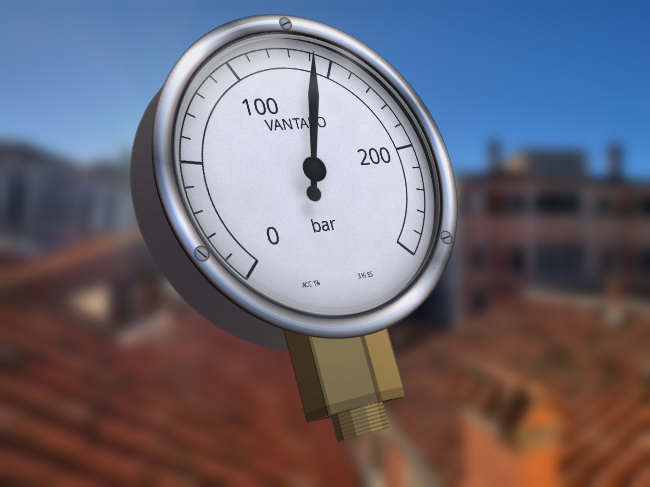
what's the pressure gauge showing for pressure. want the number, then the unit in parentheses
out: 140 (bar)
